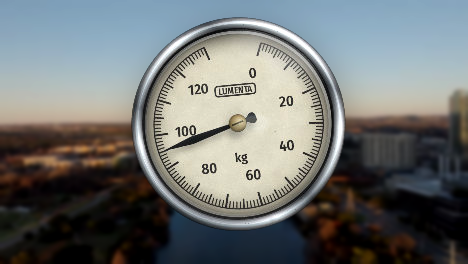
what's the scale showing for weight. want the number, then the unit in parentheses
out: 95 (kg)
